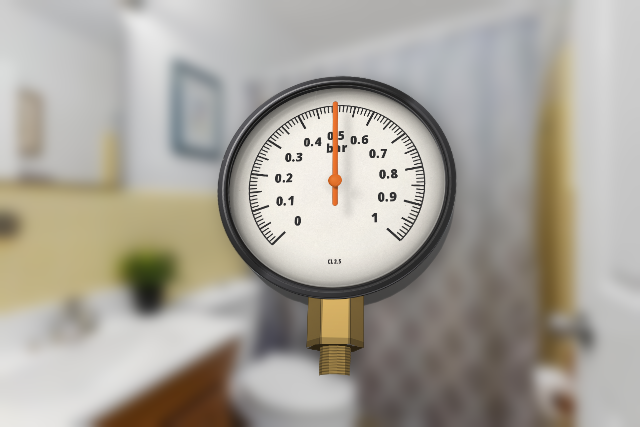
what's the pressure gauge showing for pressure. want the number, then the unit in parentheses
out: 0.5 (bar)
